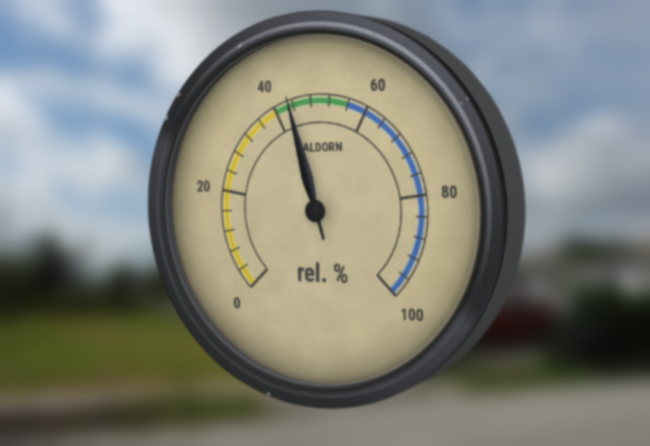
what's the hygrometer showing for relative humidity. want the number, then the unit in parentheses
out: 44 (%)
